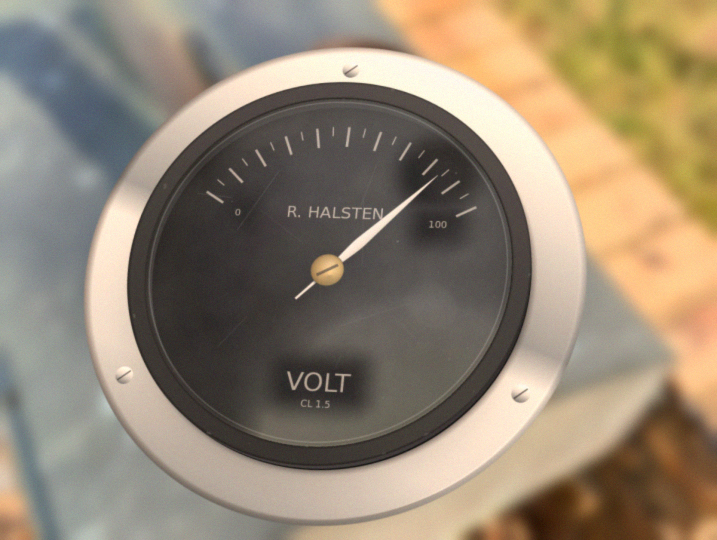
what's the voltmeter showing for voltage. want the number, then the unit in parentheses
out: 85 (V)
